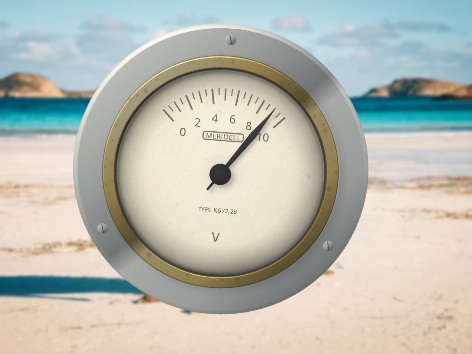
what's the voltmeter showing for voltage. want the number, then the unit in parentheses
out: 9 (V)
